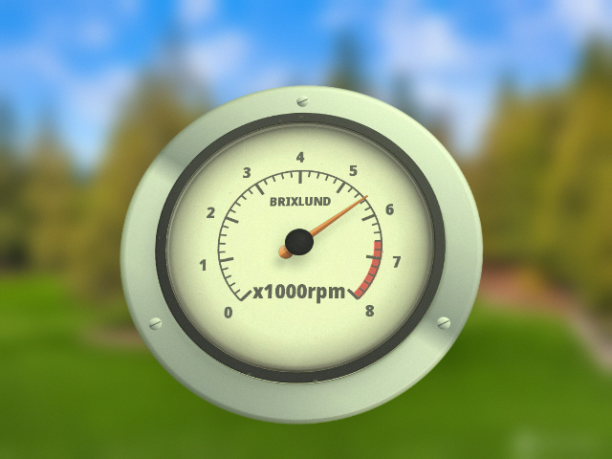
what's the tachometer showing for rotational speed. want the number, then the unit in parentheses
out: 5600 (rpm)
